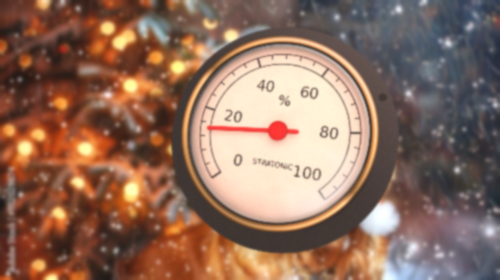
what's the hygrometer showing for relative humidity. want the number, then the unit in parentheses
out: 14 (%)
